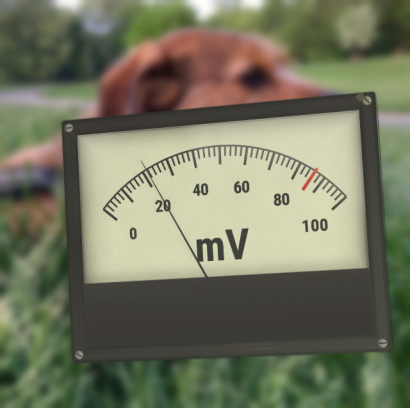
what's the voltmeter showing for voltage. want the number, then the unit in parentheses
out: 22 (mV)
